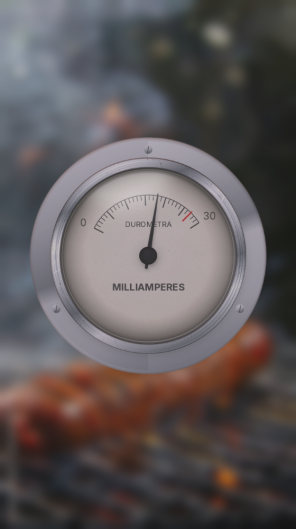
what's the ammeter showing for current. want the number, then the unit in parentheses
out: 18 (mA)
